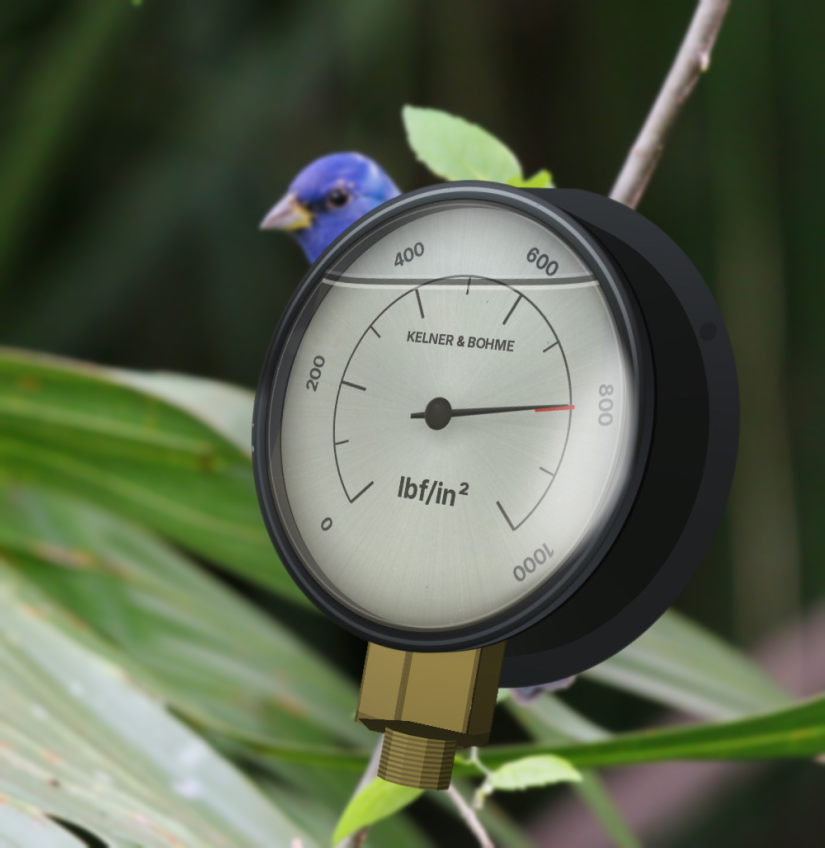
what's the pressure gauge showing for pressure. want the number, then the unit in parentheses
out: 800 (psi)
